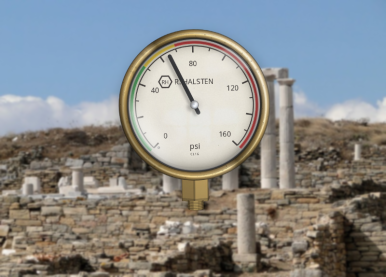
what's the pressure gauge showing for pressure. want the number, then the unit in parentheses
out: 65 (psi)
